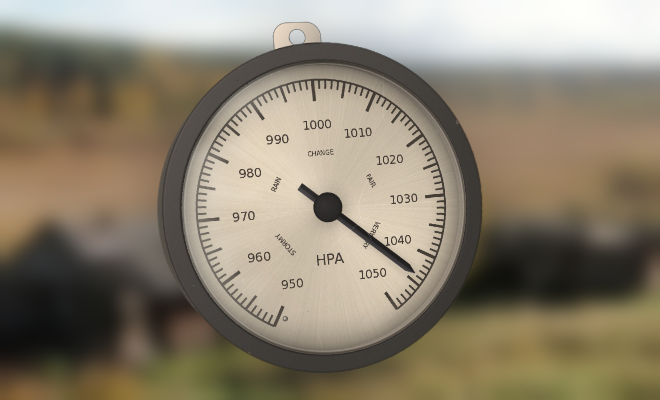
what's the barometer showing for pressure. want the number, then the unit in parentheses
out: 1044 (hPa)
